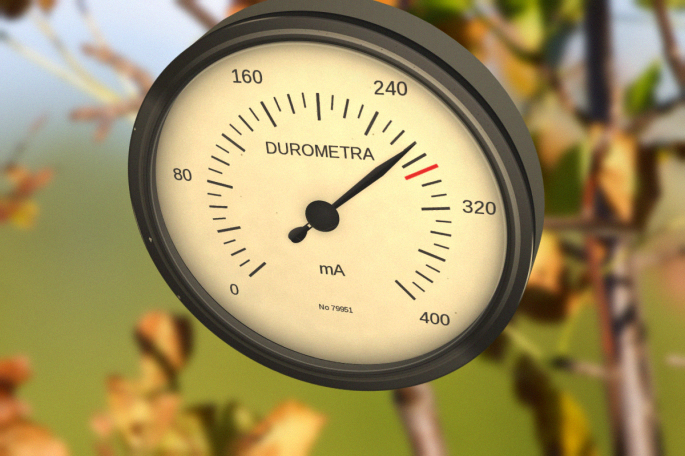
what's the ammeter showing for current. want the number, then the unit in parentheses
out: 270 (mA)
